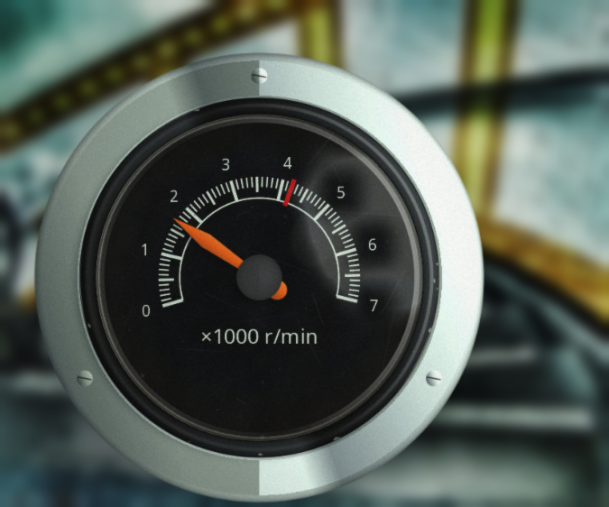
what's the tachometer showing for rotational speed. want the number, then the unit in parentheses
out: 1700 (rpm)
